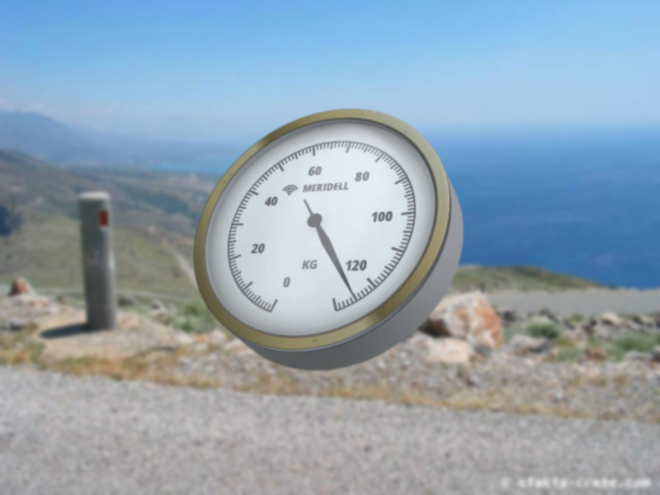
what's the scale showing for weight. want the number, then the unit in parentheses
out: 125 (kg)
